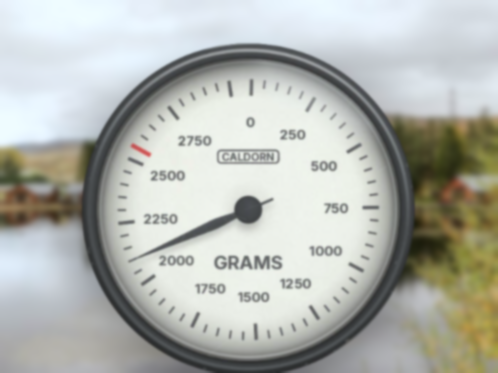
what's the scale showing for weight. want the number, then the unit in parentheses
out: 2100 (g)
